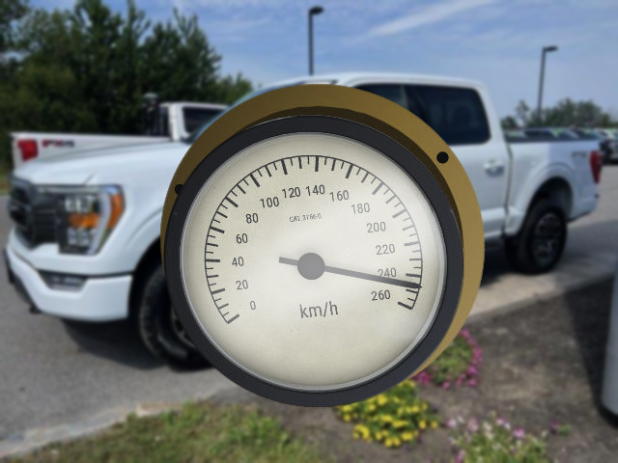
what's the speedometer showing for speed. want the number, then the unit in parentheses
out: 245 (km/h)
